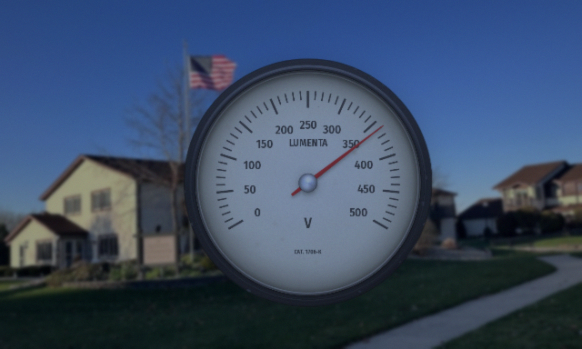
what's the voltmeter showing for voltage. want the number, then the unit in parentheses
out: 360 (V)
